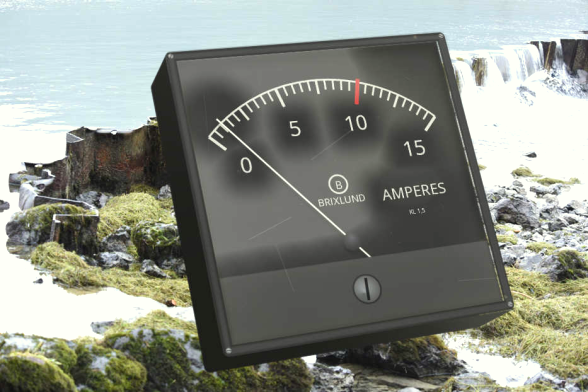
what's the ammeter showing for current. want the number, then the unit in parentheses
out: 1 (A)
